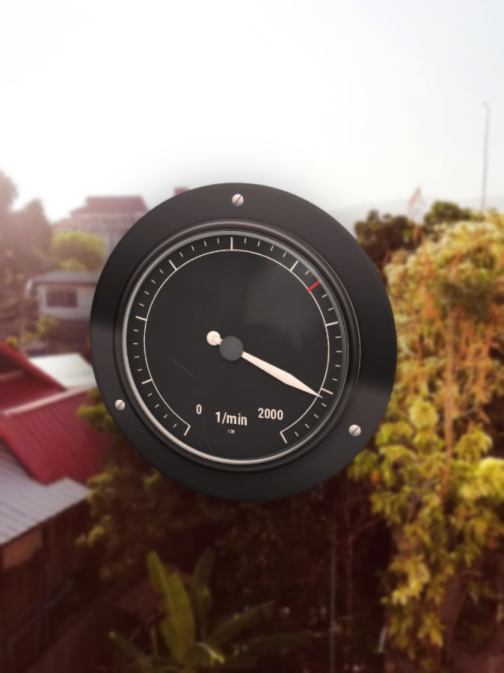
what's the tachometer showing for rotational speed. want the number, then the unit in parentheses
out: 1775 (rpm)
